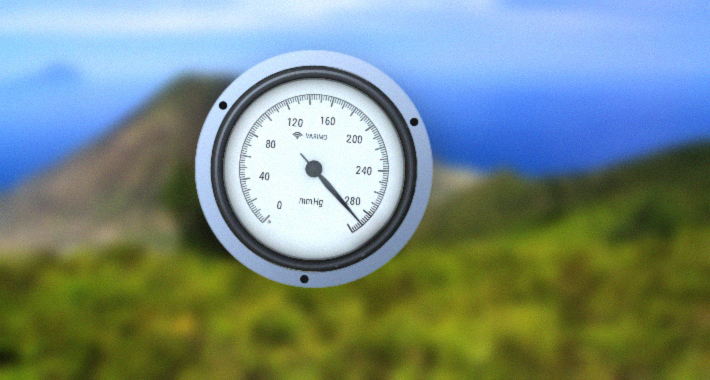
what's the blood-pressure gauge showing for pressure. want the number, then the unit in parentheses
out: 290 (mmHg)
